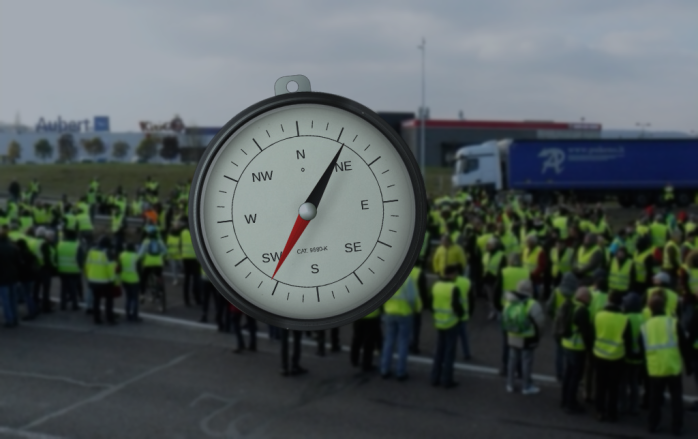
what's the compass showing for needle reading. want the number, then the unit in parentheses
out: 215 (°)
